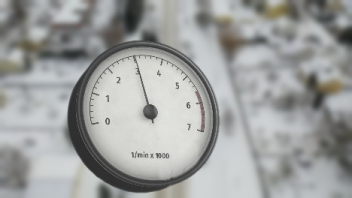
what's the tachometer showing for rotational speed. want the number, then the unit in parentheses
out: 3000 (rpm)
